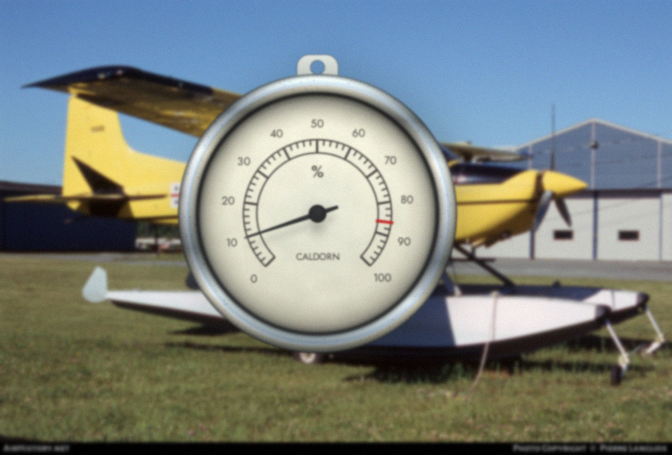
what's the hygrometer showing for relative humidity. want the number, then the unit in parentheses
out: 10 (%)
